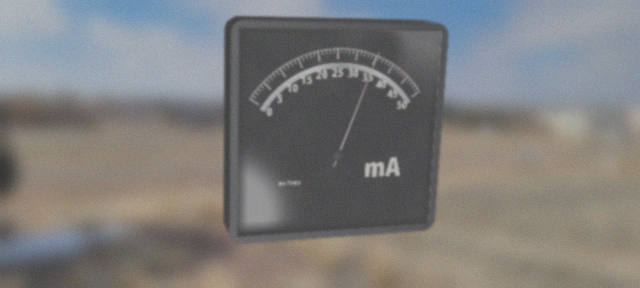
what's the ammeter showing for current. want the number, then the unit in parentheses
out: 35 (mA)
